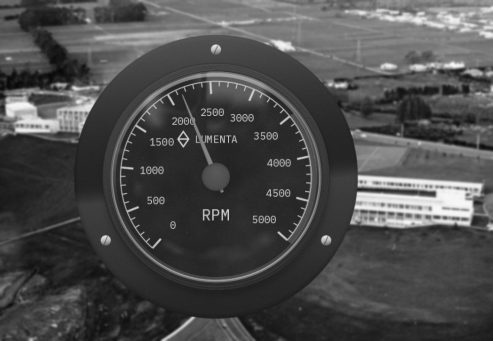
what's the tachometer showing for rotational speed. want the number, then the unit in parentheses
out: 2150 (rpm)
